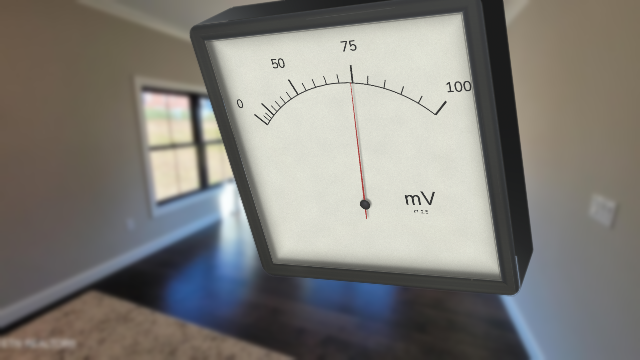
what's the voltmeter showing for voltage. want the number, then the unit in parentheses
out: 75 (mV)
